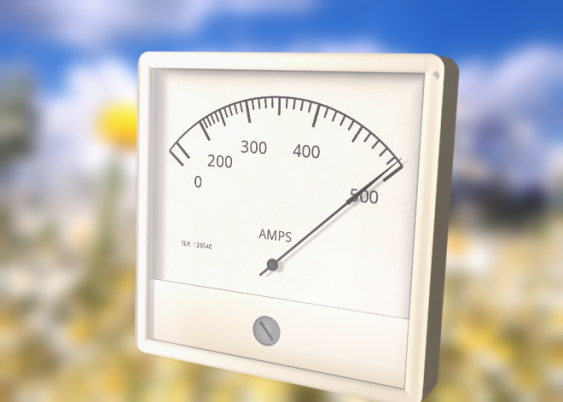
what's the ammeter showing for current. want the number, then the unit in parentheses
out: 495 (A)
